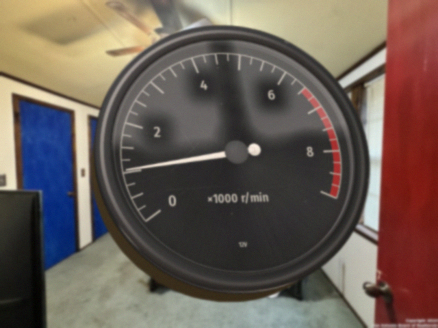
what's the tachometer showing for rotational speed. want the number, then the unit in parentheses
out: 1000 (rpm)
